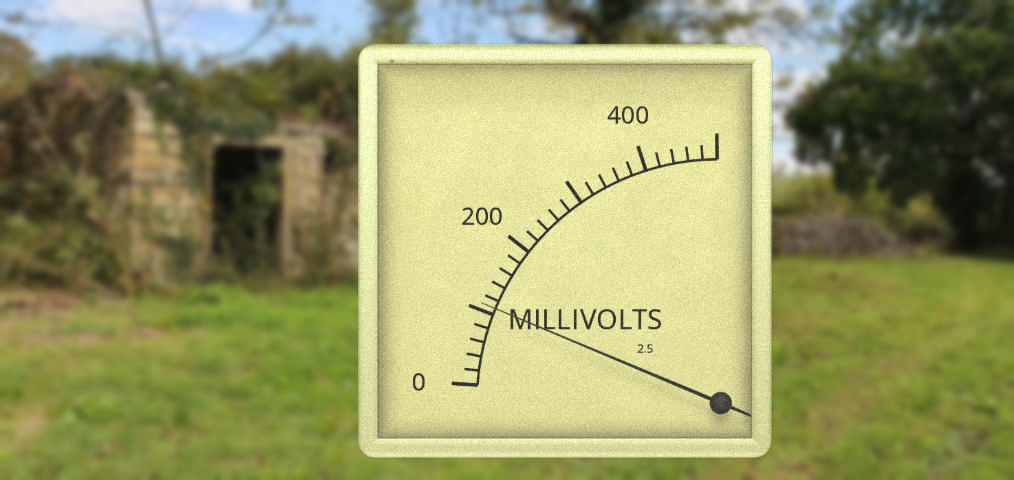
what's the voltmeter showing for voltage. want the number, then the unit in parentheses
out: 110 (mV)
